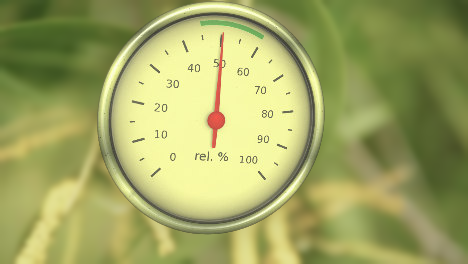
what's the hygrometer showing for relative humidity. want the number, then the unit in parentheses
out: 50 (%)
